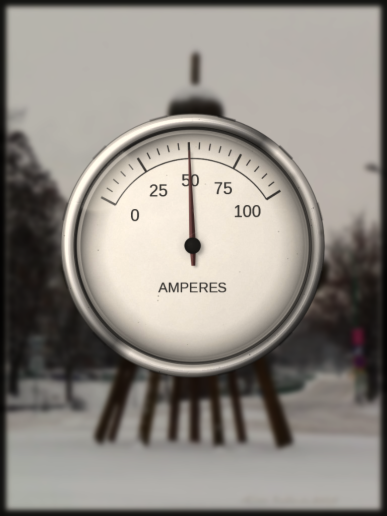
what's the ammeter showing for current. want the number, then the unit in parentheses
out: 50 (A)
